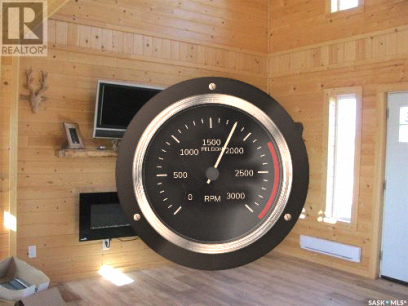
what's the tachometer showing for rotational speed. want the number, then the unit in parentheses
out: 1800 (rpm)
